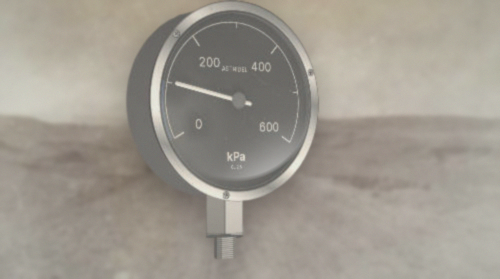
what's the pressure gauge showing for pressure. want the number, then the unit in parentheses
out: 100 (kPa)
